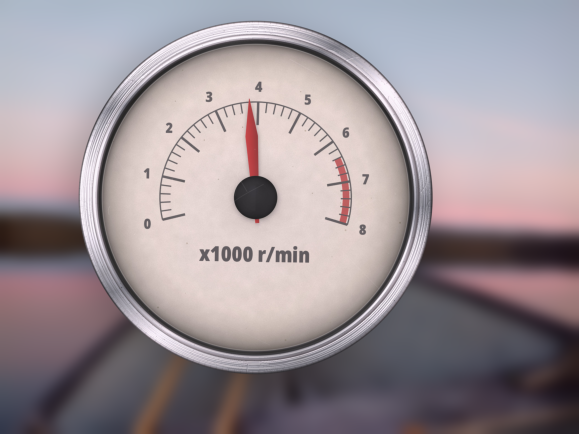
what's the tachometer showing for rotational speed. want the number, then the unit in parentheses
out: 3800 (rpm)
